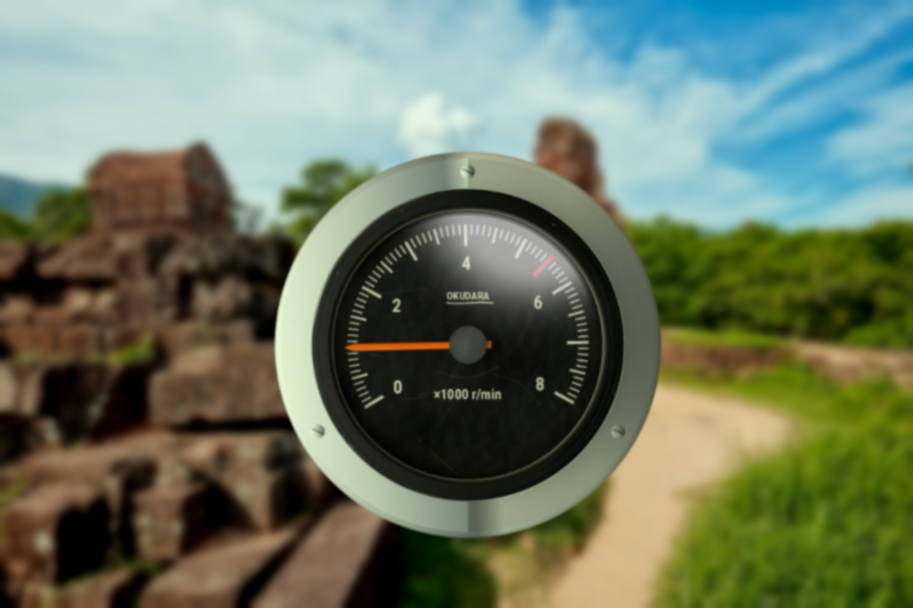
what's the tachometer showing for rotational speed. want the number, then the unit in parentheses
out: 1000 (rpm)
